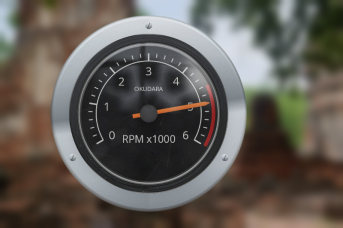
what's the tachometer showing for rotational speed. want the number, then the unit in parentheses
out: 5000 (rpm)
